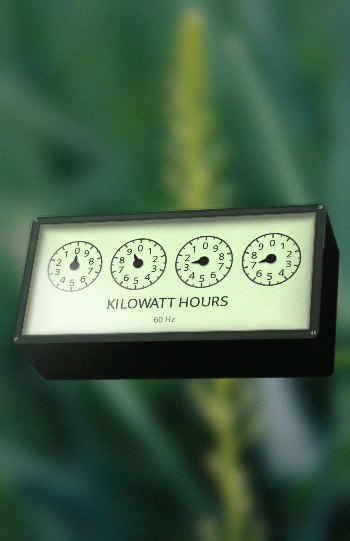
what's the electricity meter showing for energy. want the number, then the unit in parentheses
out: 9927 (kWh)
